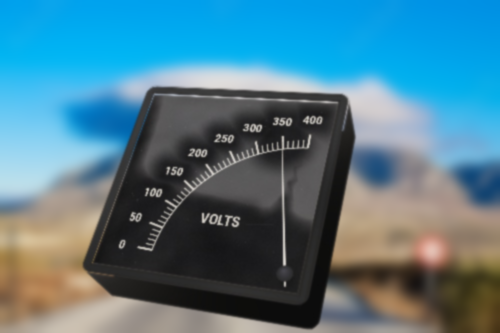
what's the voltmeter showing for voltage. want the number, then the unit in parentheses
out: 350 (V)
